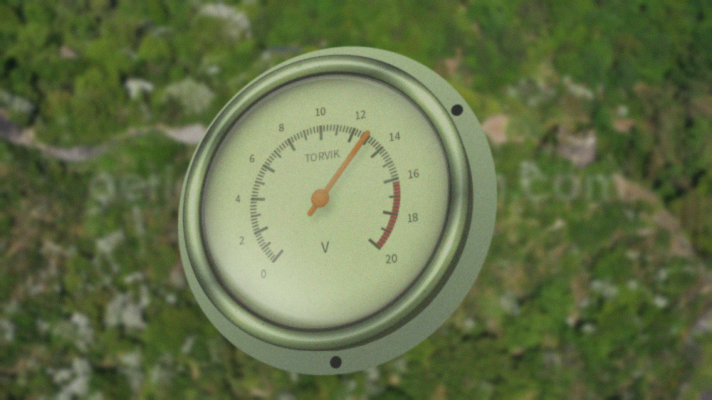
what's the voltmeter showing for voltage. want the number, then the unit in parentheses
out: 13 (V)
